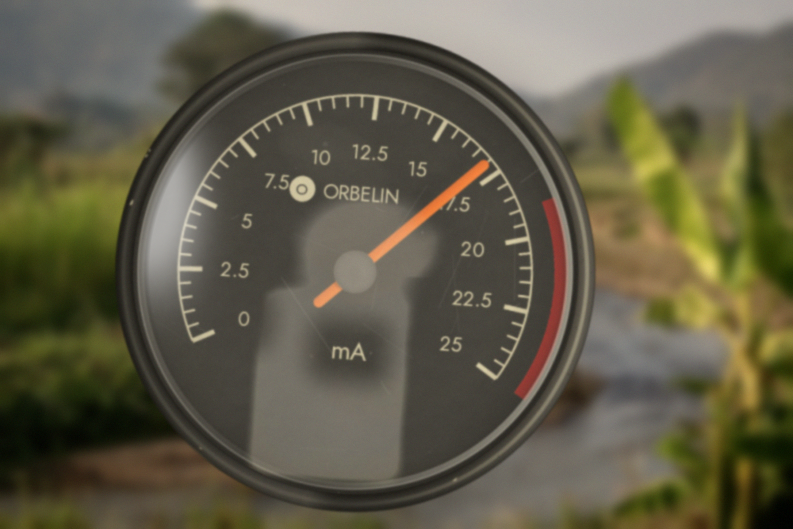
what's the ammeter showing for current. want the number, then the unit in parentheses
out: 17 (mA)
